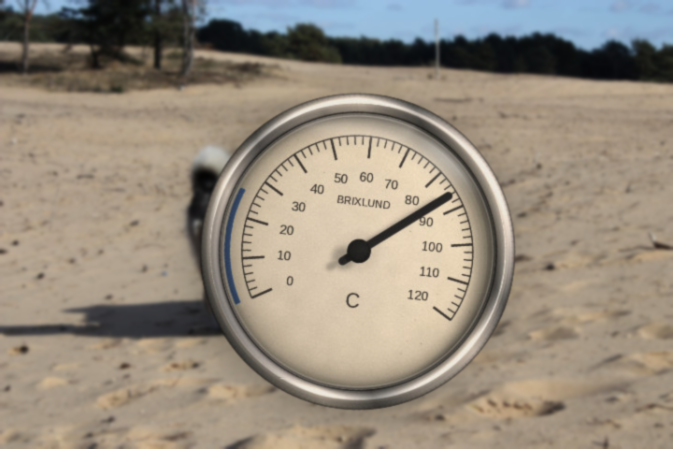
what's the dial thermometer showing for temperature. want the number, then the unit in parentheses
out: 86 (°C)
